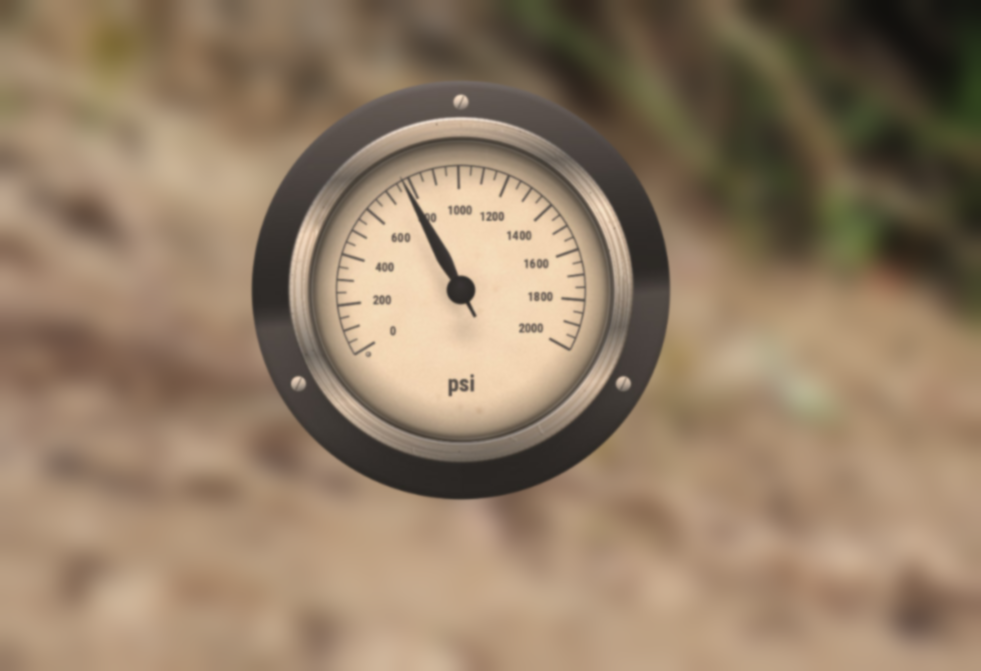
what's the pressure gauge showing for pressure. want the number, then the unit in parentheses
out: 775 (psi)
